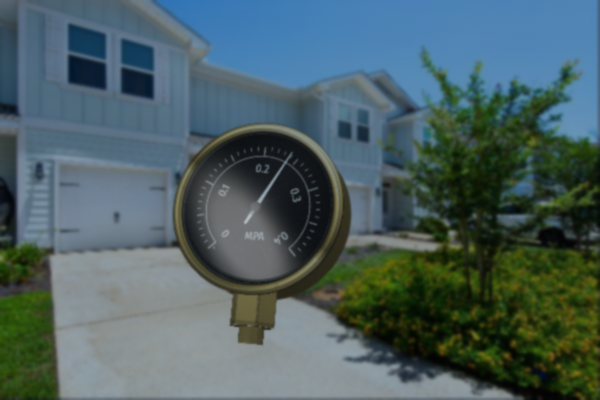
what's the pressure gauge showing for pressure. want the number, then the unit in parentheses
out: 0.24 (MPa)
